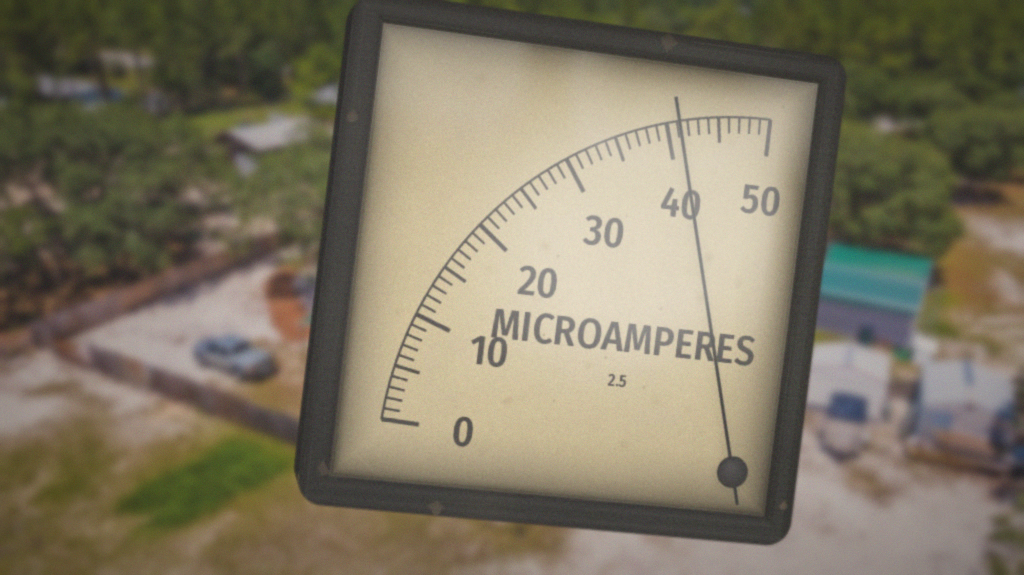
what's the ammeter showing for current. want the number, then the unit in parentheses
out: 41 (µA)
